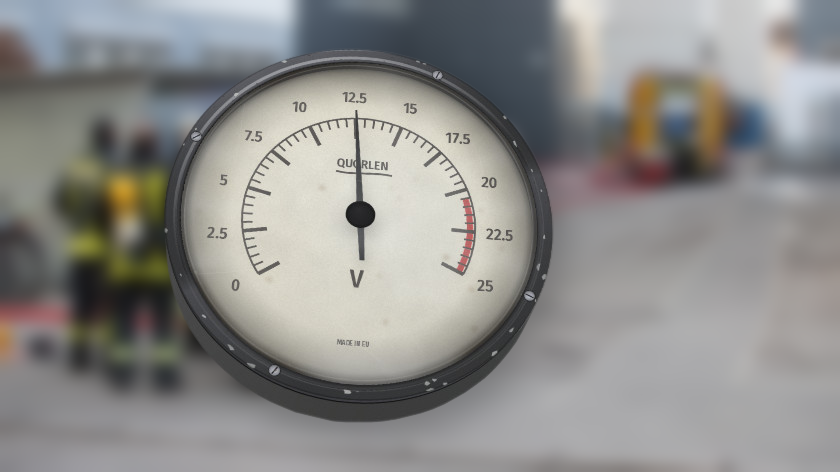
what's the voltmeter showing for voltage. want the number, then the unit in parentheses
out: 12.5 (V)
